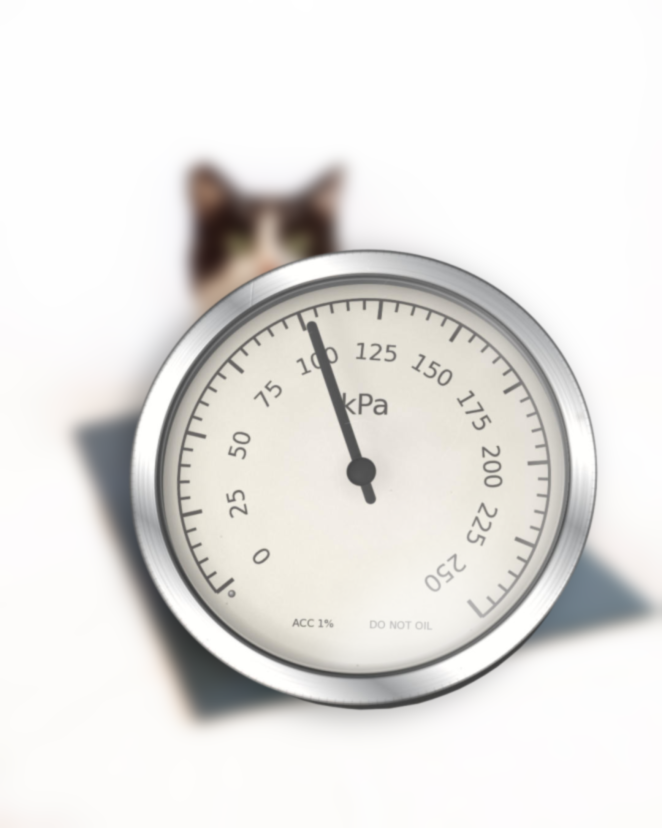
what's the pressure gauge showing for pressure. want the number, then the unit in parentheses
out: 102.5 (kPa)
